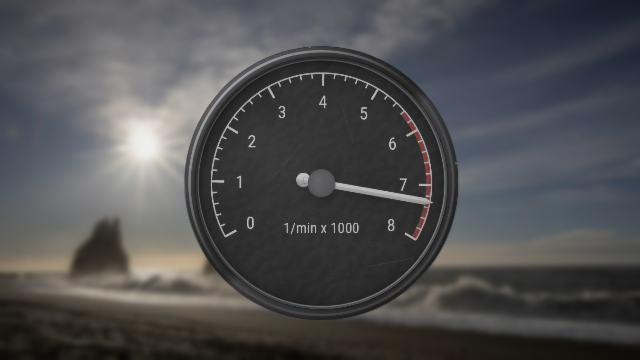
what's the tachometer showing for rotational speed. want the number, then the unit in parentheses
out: 7300 (rpm)
